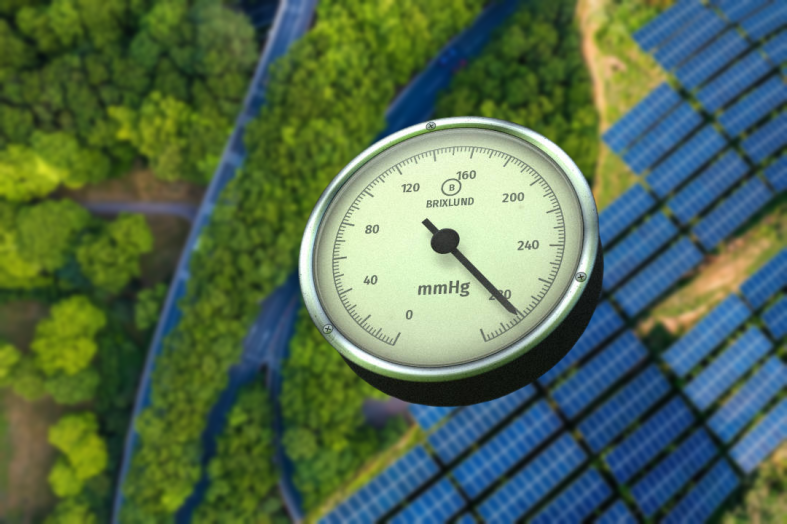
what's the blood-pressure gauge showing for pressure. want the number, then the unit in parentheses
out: 282 (mmHg)
